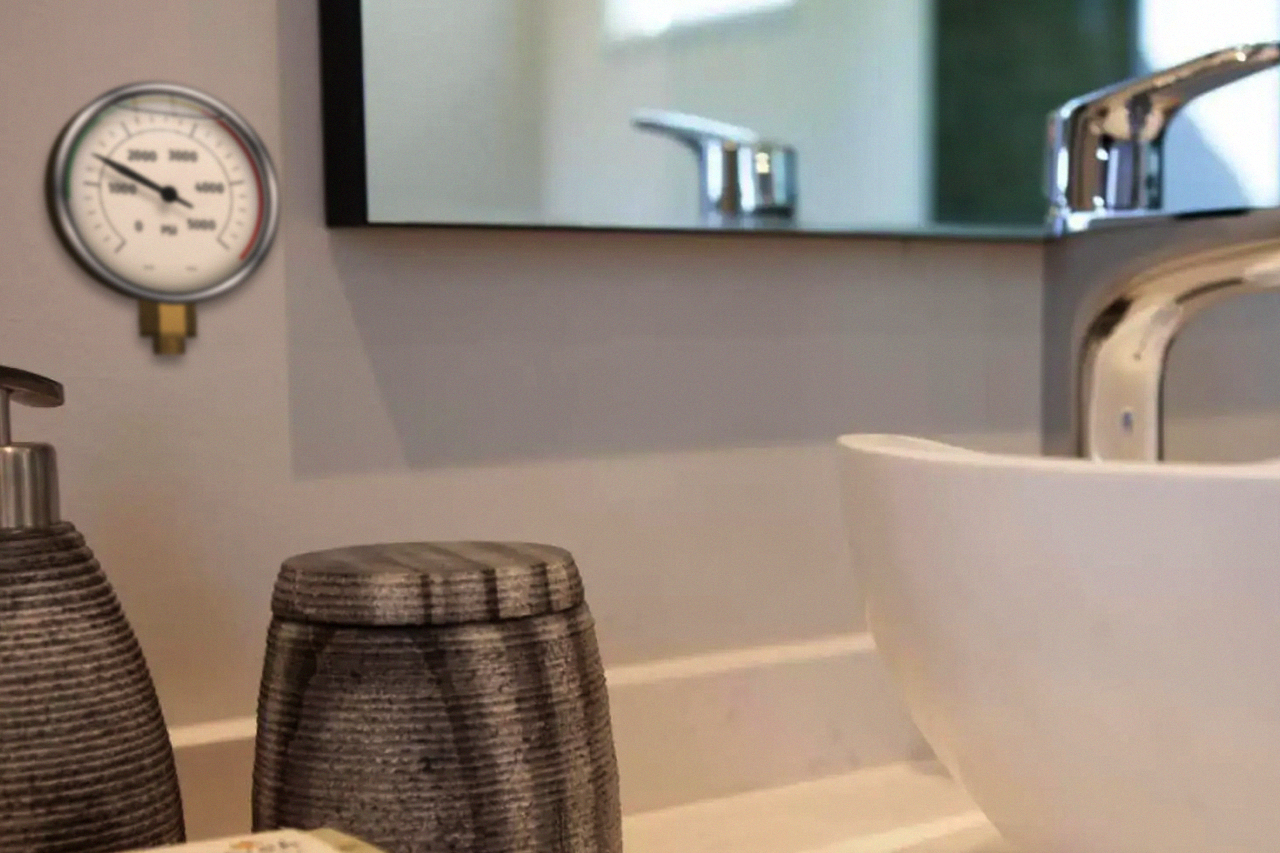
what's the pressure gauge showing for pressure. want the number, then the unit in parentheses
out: 1400 (psi)
